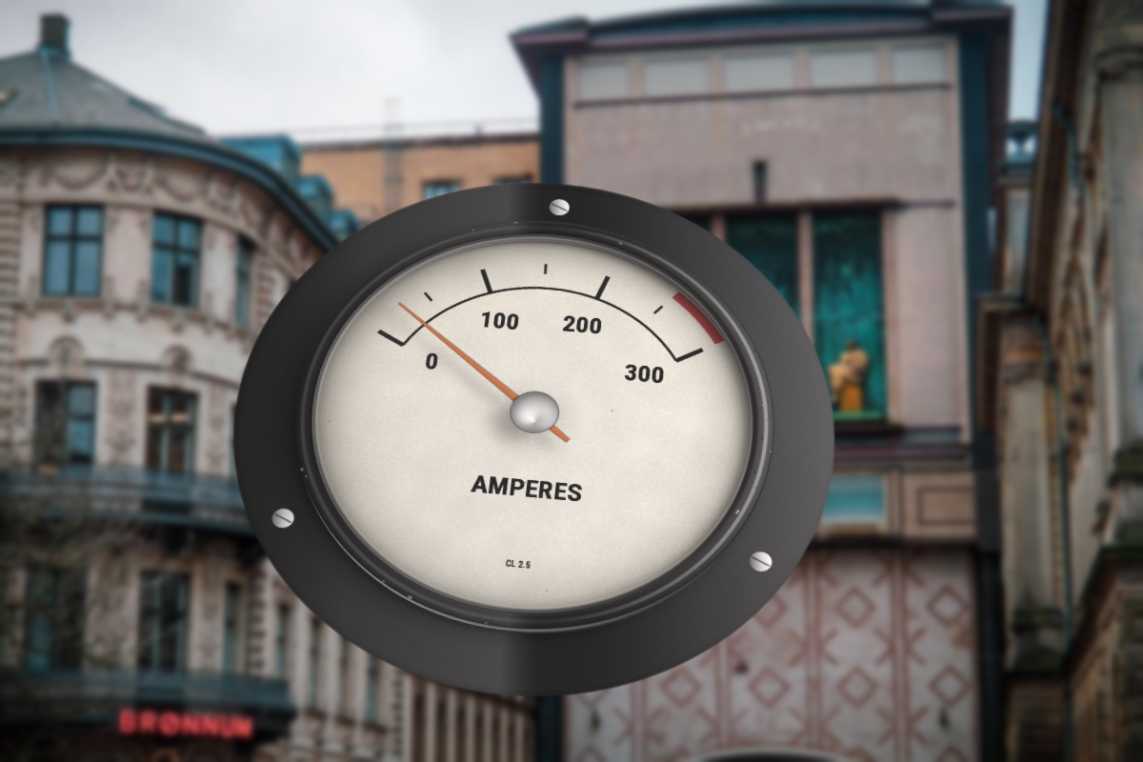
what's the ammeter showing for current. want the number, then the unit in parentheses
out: 25 (A)
